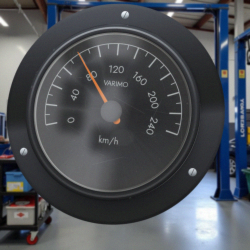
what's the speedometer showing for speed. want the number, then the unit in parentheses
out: 80 (km/h)
